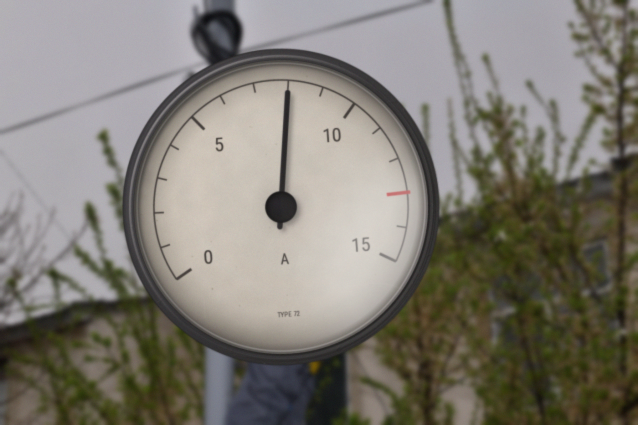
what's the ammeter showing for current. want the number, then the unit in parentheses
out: 8 (A)
